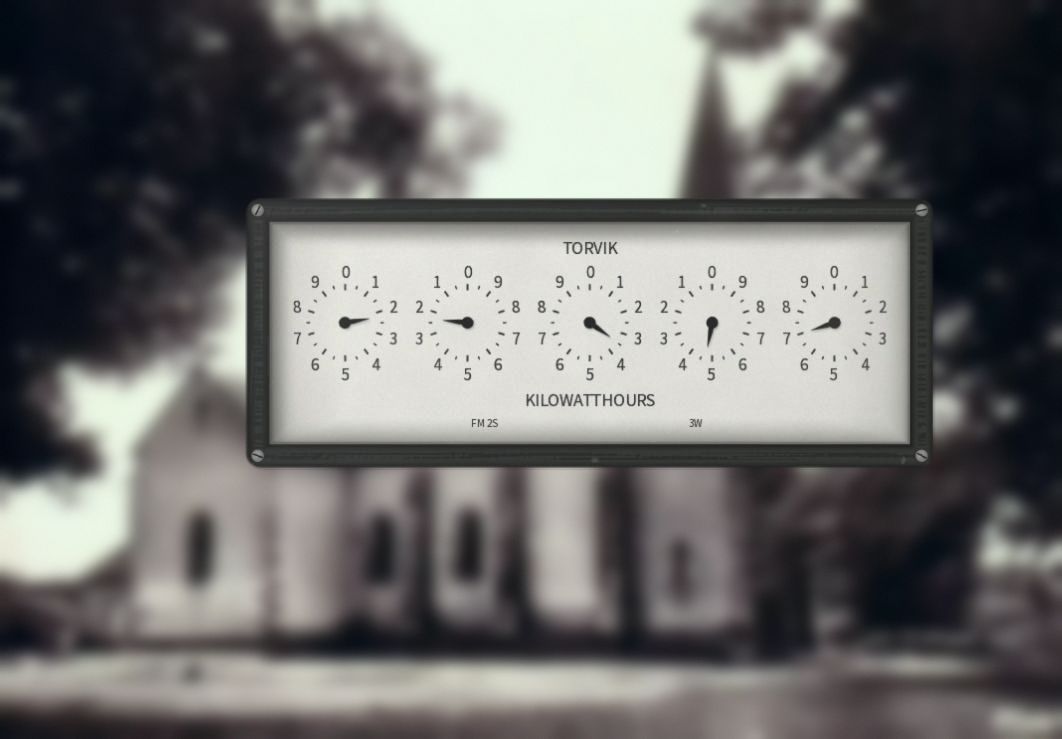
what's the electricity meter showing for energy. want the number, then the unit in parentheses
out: 22347 (kWh)
